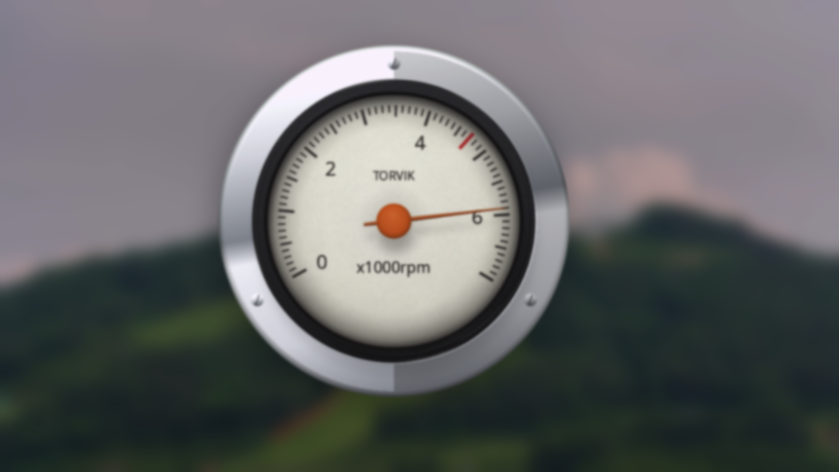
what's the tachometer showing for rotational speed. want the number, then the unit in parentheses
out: 5900 (rpm)
